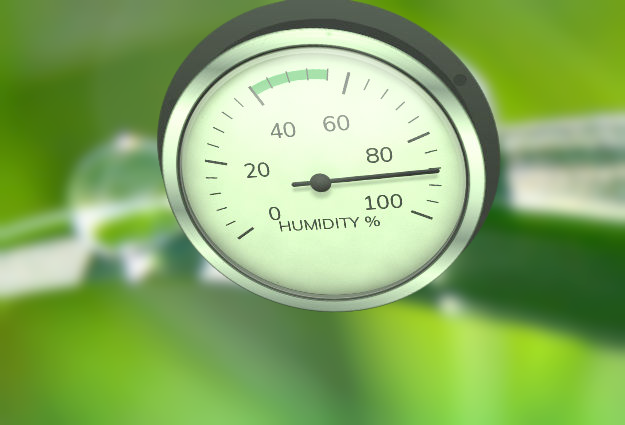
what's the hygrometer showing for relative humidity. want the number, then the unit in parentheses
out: 88 (%)
